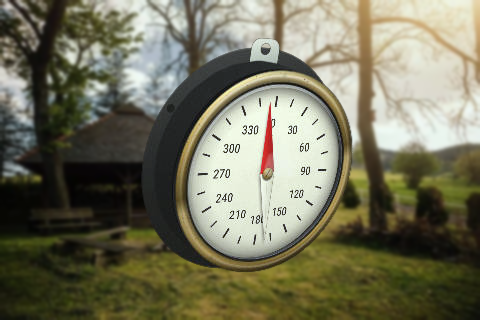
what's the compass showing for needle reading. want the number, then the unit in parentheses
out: 352.5 (°)
